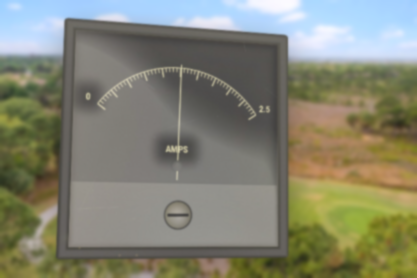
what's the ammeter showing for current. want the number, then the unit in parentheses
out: 1.25 (A)
